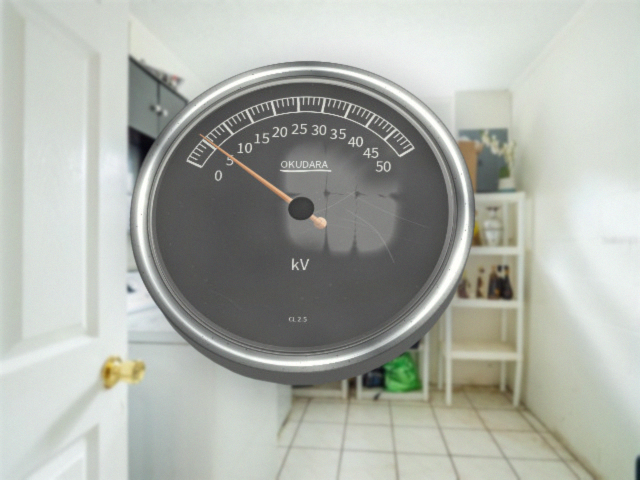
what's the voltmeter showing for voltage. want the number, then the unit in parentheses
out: 5 (kV)
